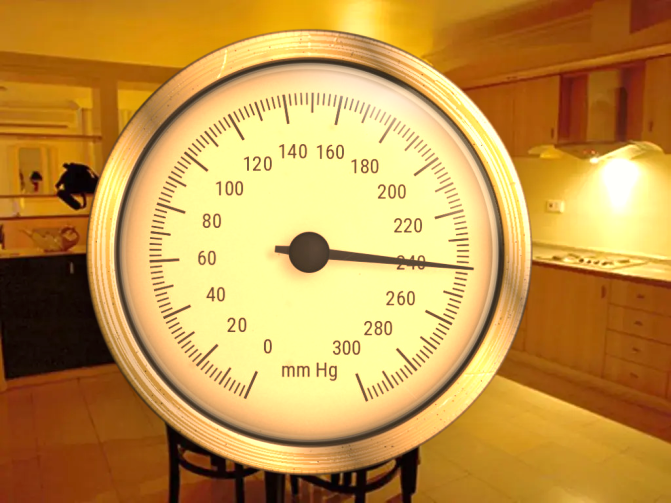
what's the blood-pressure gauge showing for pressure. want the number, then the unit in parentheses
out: 240 (mmHg)
